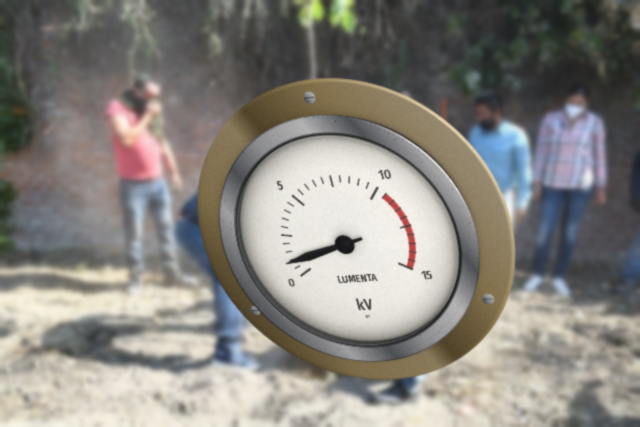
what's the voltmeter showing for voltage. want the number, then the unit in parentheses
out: 1 (kV)
